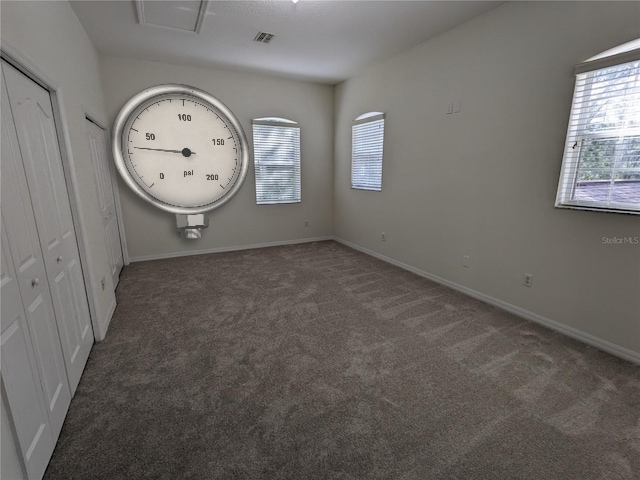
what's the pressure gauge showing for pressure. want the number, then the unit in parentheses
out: 35 (psi)
